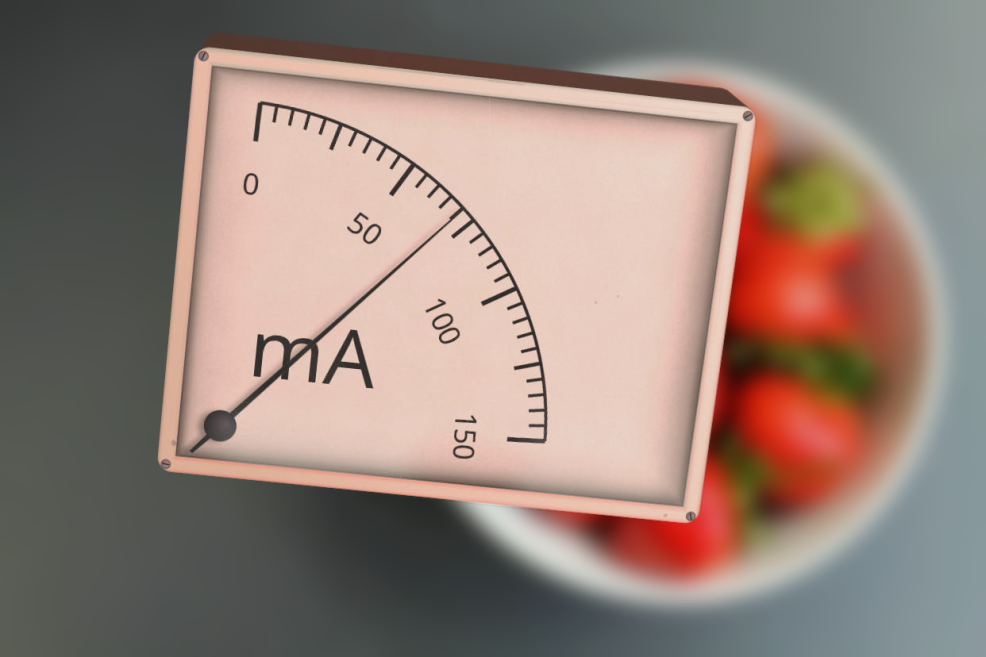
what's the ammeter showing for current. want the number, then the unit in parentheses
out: 70 (mA)
